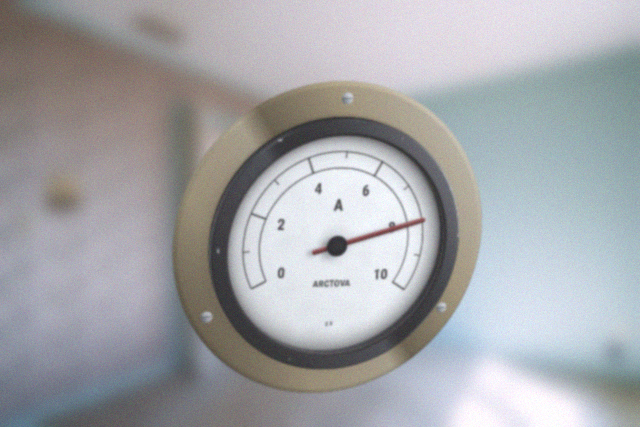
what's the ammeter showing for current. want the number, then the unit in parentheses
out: 8 (A)
